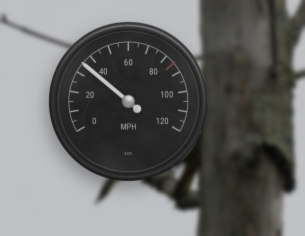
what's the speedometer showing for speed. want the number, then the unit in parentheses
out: 35 (mph)
